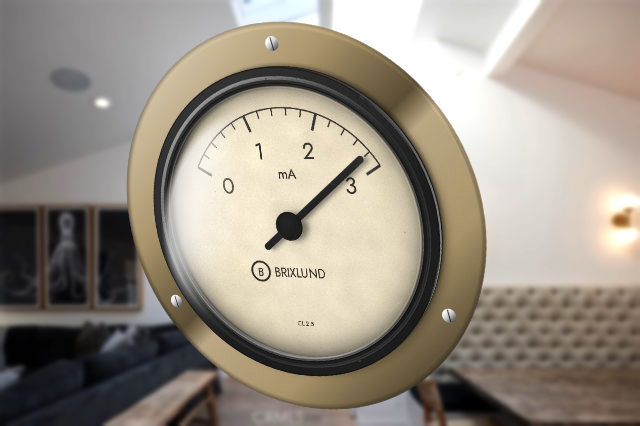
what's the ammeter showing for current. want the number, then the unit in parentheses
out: 2.8 (mA)
